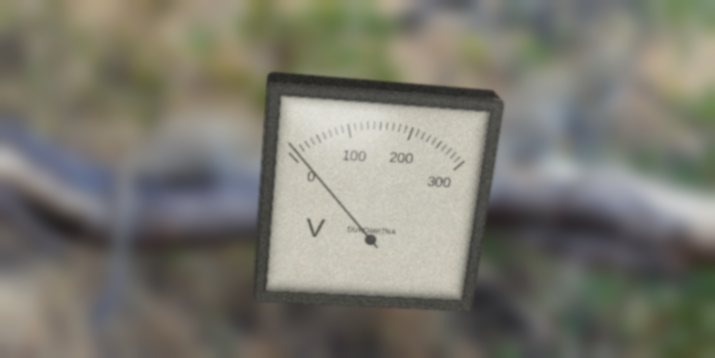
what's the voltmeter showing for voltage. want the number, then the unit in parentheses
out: 10 (V)
